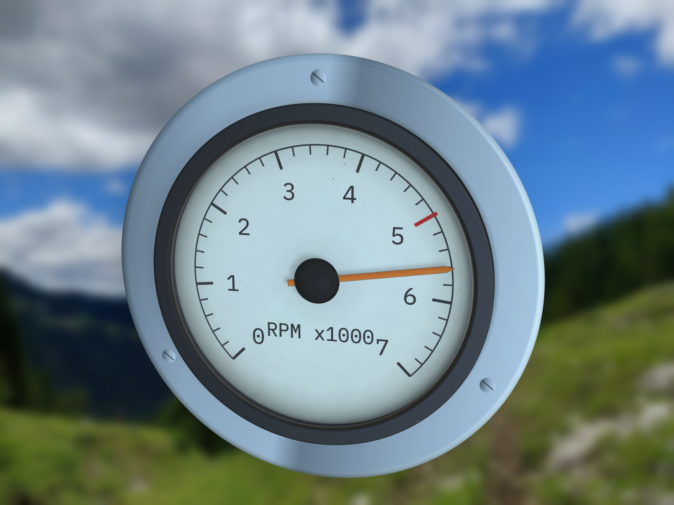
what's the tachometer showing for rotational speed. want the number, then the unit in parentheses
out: 5600 (rpm)
